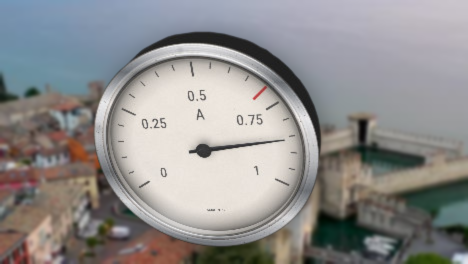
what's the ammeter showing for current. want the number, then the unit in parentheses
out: 0.85 (A)
